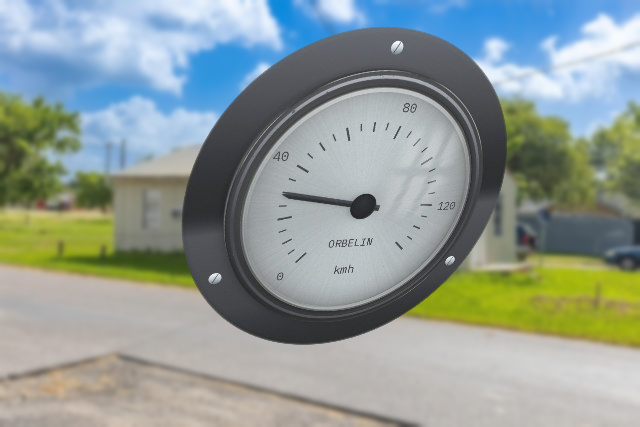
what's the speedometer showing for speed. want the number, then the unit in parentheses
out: 30 (km/h)
